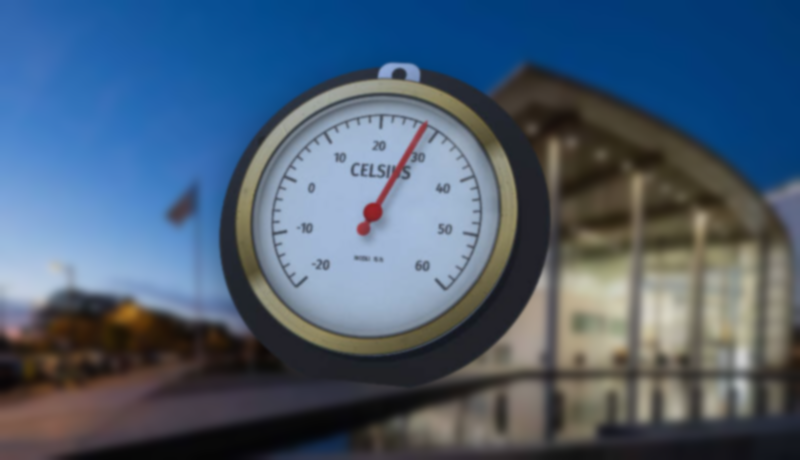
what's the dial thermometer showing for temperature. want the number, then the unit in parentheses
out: 28 (°C)
